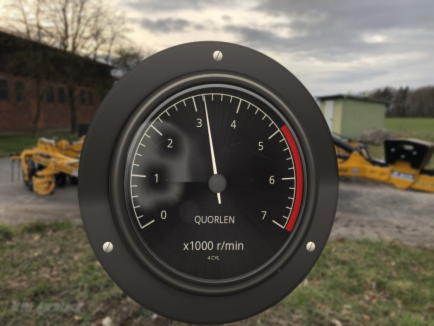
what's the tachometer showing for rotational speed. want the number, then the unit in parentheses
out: 3200 (rpm)
